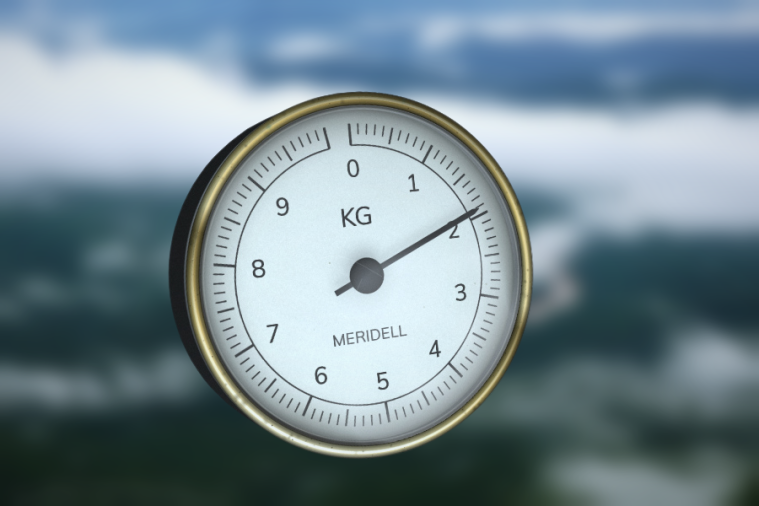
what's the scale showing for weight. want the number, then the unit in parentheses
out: 1.9 (kg)
